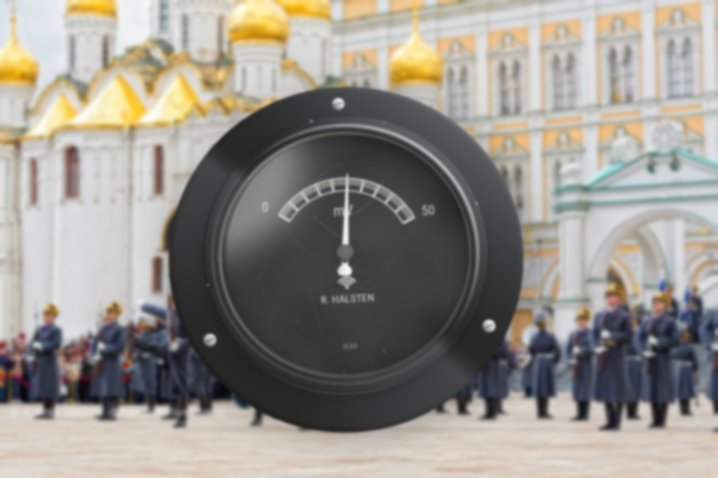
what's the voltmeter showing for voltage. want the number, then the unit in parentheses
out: 25 (mV)
